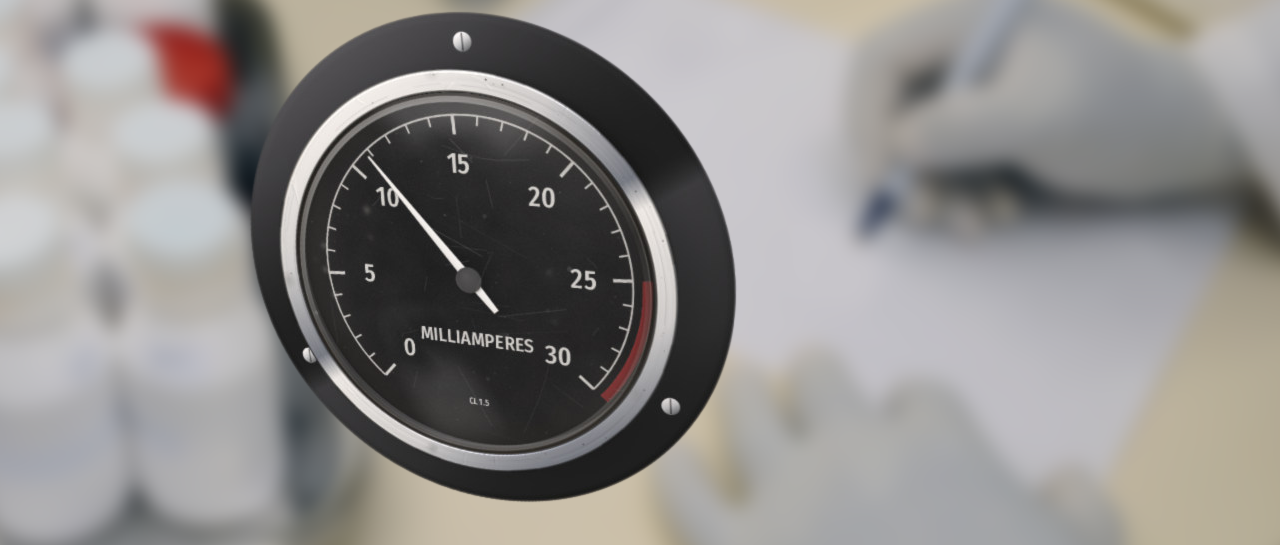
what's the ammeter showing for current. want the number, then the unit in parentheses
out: 11 (mA)
